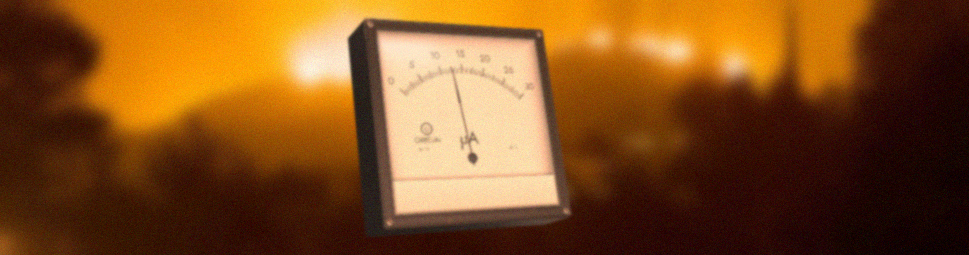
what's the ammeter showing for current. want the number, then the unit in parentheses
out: 12.5 (µA)
